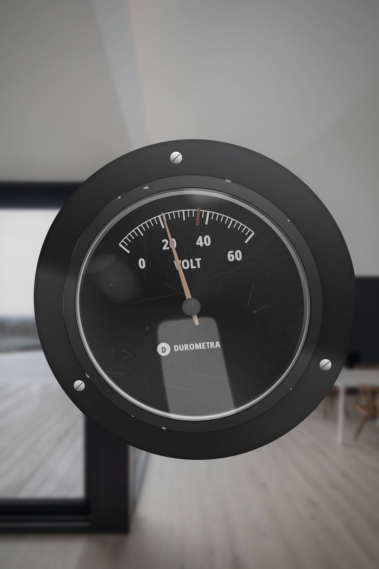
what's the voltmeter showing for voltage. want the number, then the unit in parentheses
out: 22 (V)
